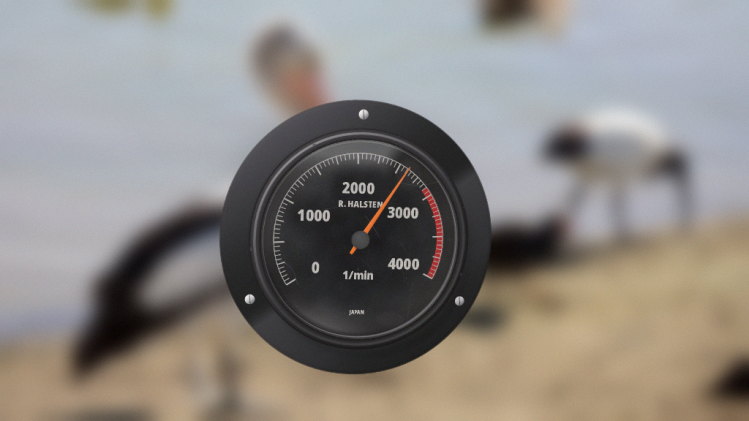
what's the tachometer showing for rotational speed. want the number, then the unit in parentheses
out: 2600 (rpm)
